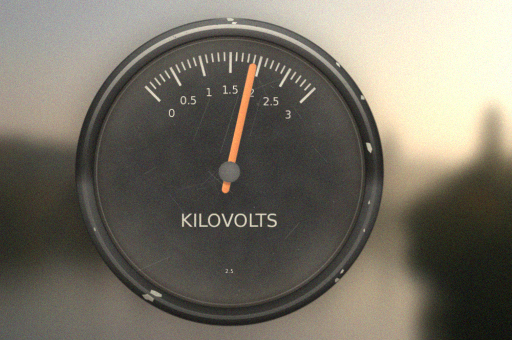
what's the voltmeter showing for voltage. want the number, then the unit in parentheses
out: 1.9 (kV)
